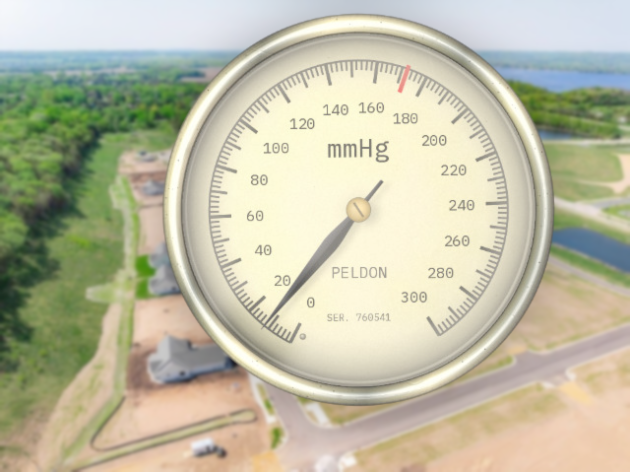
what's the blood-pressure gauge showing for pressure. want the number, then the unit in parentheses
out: 12 (mmHg)
